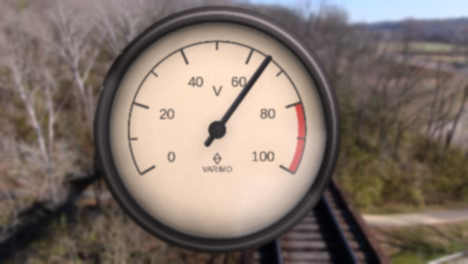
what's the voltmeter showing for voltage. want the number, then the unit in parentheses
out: 65 (V)
